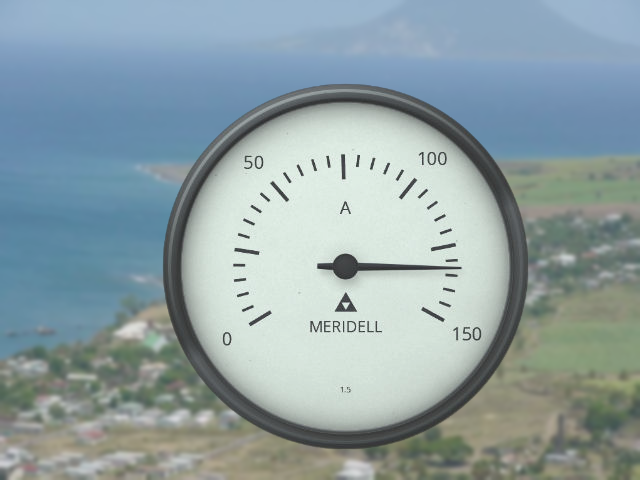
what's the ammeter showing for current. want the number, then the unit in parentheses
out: 132.5 (A)
